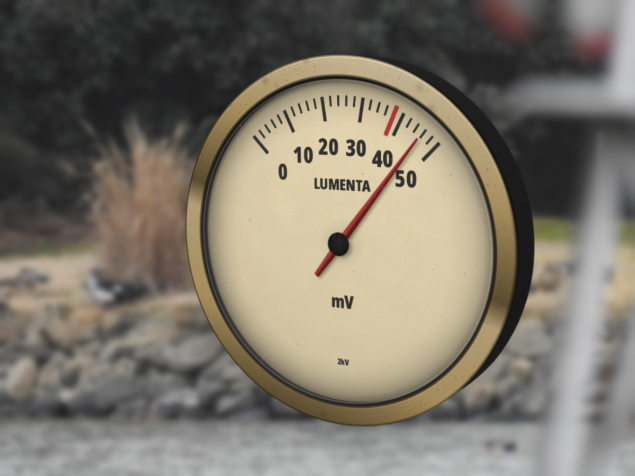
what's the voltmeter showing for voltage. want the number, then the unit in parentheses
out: 46 (mV)
